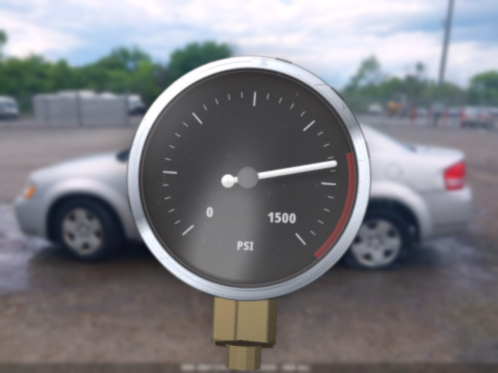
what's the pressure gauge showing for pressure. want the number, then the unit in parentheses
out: 1175 (psi)
